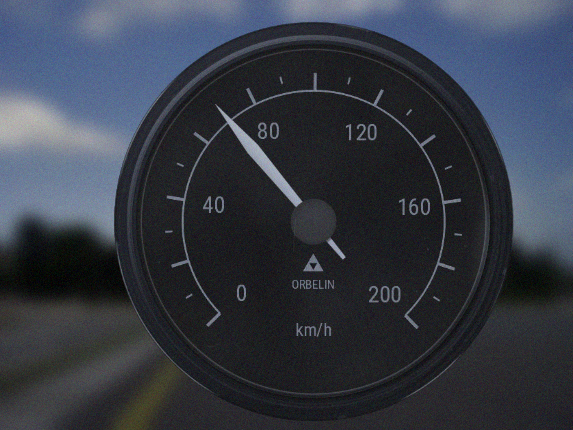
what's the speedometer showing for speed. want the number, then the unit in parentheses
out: 70 (km/h)
